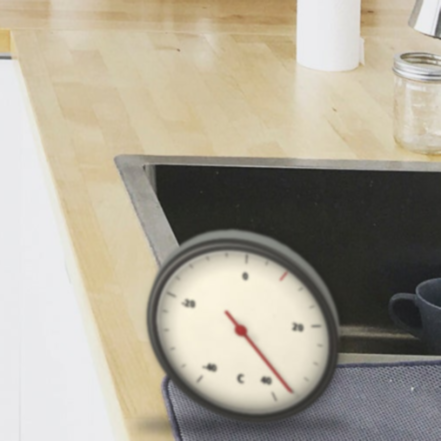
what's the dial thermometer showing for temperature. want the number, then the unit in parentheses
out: 36 (°C)
